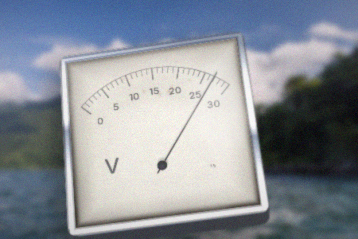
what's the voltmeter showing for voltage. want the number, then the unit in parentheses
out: 27 (V)
